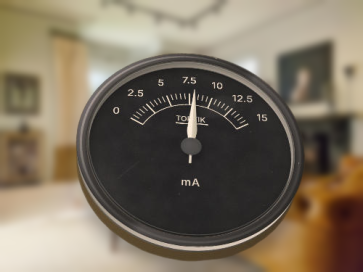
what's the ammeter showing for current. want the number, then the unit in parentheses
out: 8 (mA)
